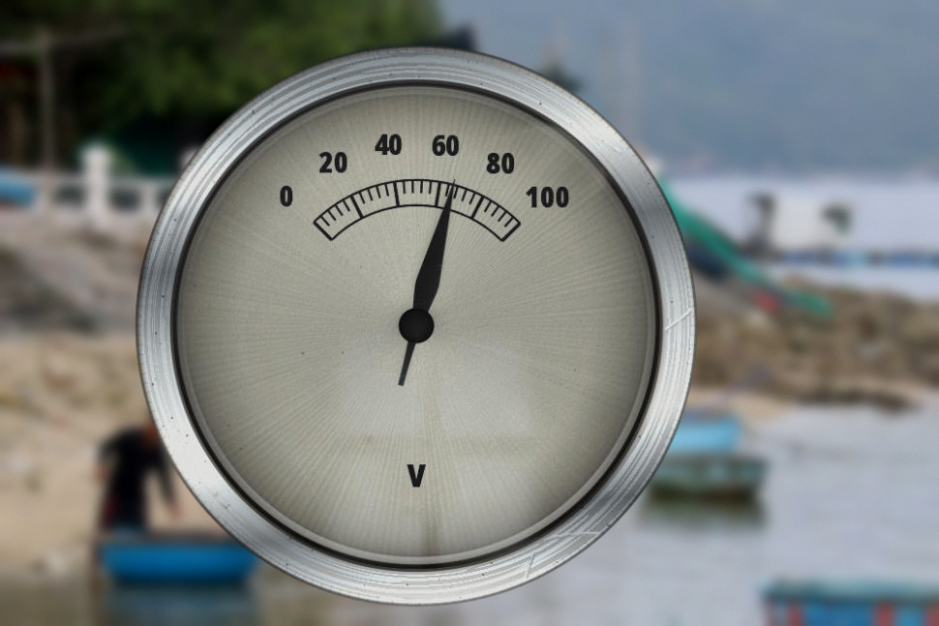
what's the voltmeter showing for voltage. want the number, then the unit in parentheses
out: 66 (V)
